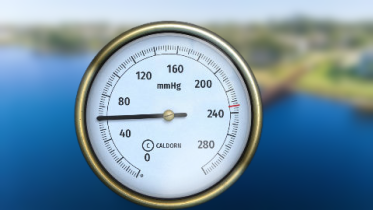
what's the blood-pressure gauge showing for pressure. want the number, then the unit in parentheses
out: 60 (mmHg)
